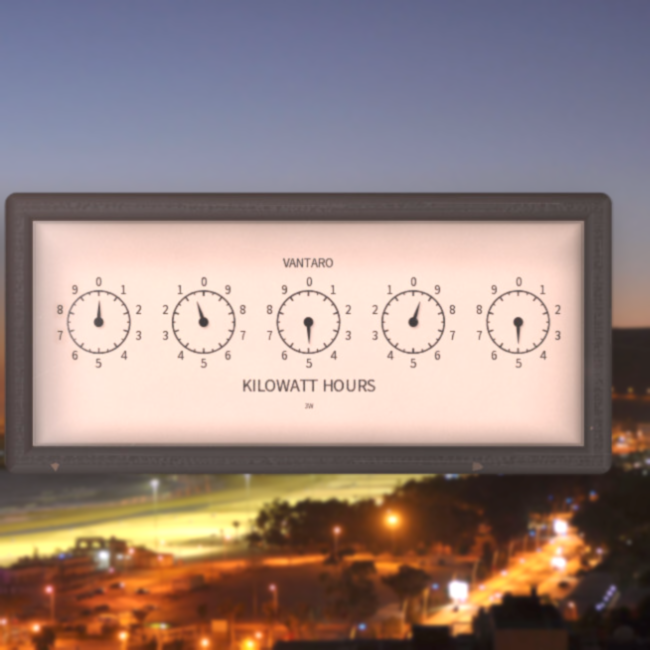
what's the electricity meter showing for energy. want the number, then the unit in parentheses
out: 495 (kWh)
